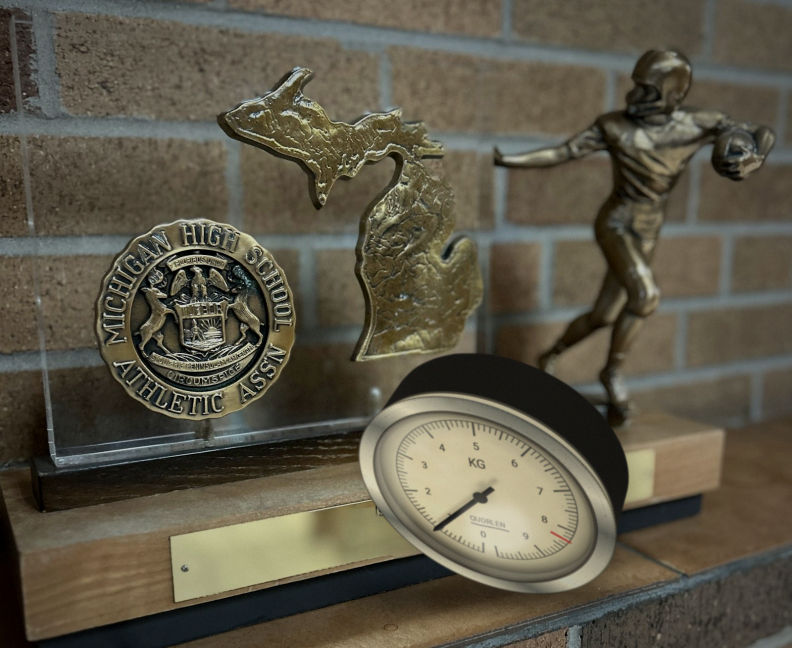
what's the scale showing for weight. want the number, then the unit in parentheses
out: 1 (kg)
